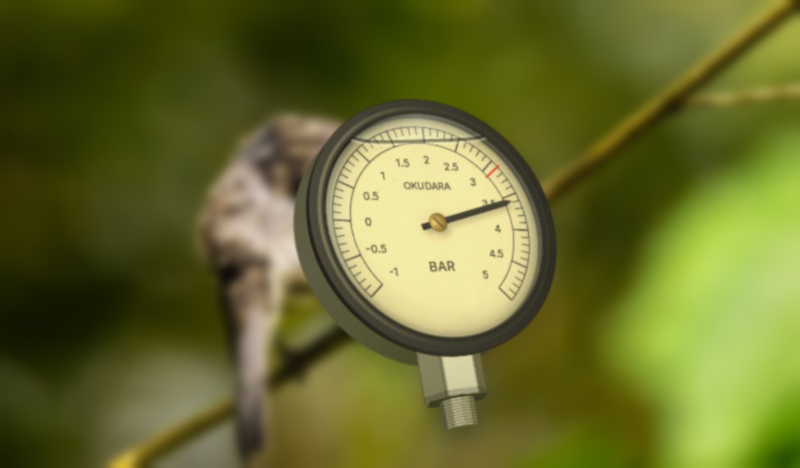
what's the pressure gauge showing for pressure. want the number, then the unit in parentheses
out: 3.6 (bar)
